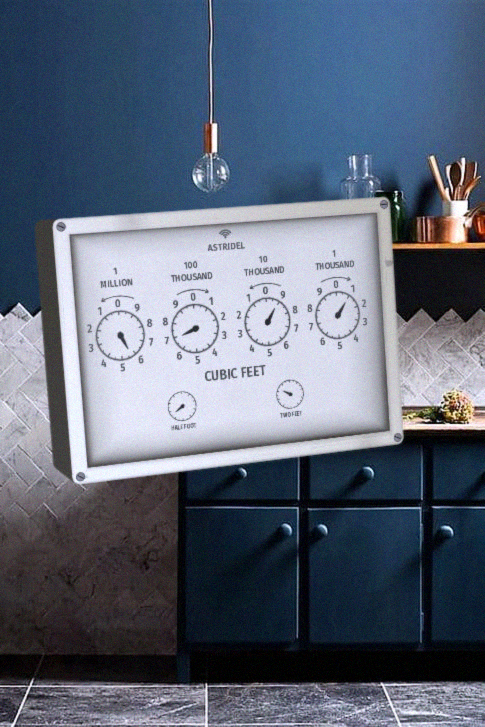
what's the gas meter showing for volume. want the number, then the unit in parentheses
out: 569100 (ft³)
